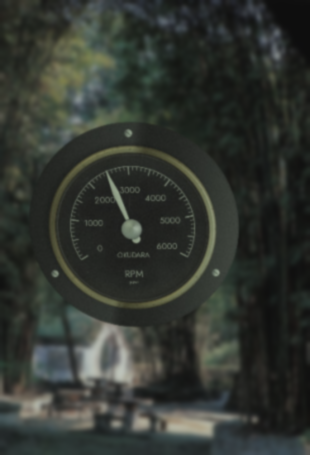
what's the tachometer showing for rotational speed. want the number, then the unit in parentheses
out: 2500 (rpm)
